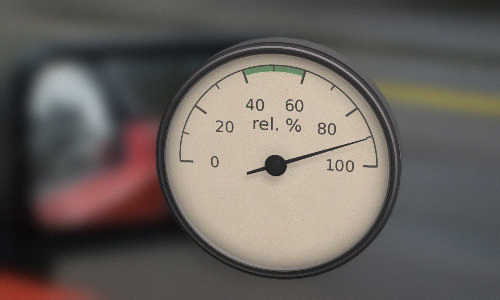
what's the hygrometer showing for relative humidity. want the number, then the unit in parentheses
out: 90 (%)
